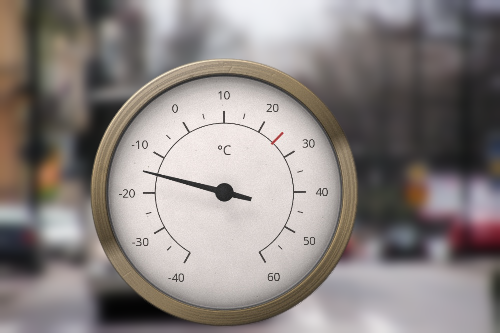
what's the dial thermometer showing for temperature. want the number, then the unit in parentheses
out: -15 (°C)
